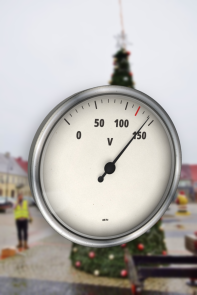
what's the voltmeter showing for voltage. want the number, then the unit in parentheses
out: 140 (V)
